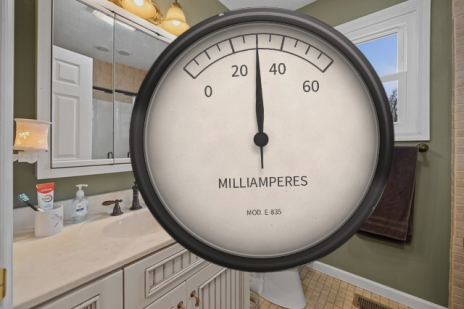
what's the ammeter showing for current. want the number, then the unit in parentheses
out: 30 (mA)
